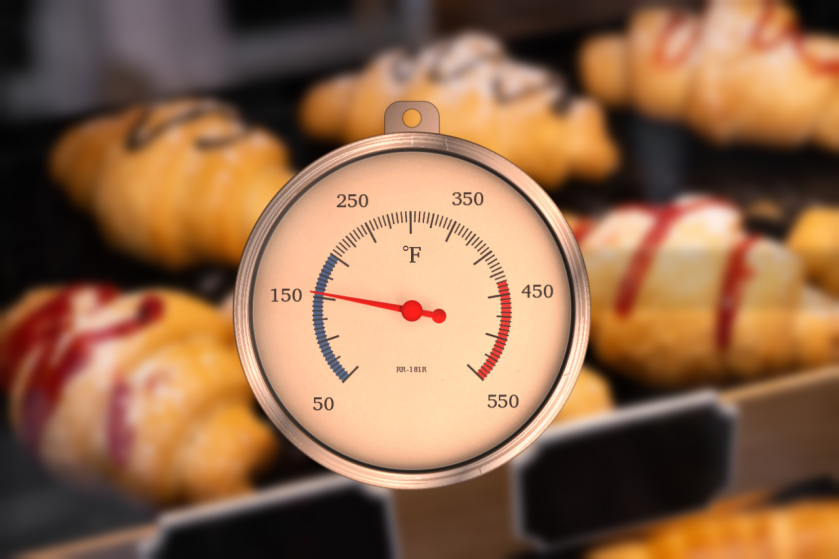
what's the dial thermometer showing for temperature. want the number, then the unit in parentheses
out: 155 (°F)
